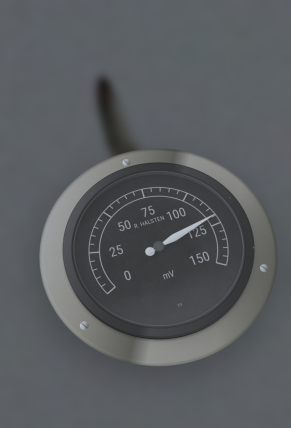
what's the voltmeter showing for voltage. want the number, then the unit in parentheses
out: 120 (mV)
